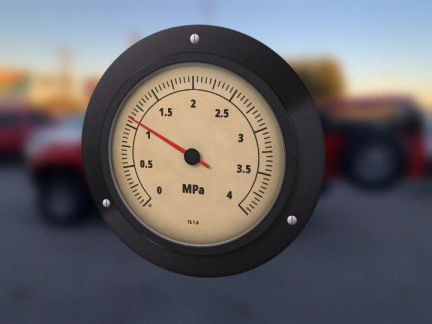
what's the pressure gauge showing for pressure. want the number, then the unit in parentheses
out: 1.1 (MPa)
